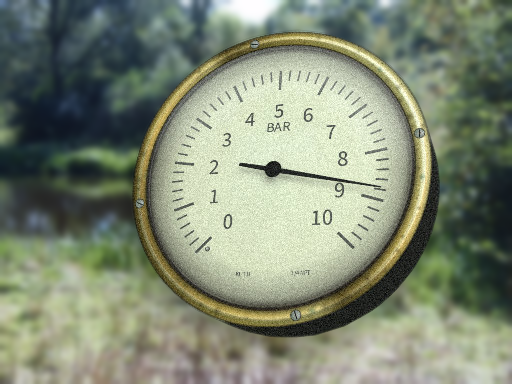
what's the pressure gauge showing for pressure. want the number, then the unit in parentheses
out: 8.8 (bar)
